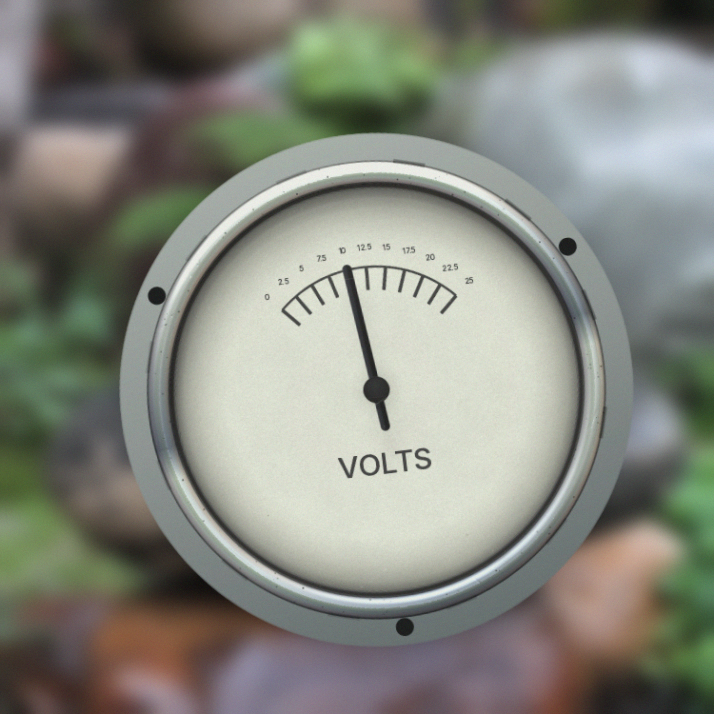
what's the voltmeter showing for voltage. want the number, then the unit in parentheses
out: 10 (V)
